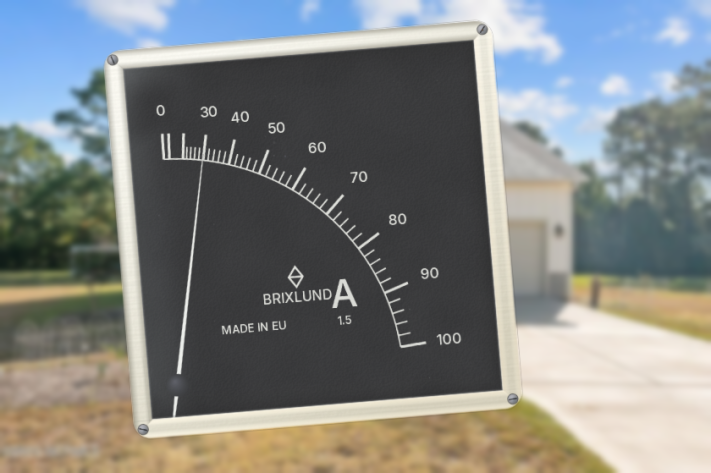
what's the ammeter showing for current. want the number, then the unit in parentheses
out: 30 (A)
